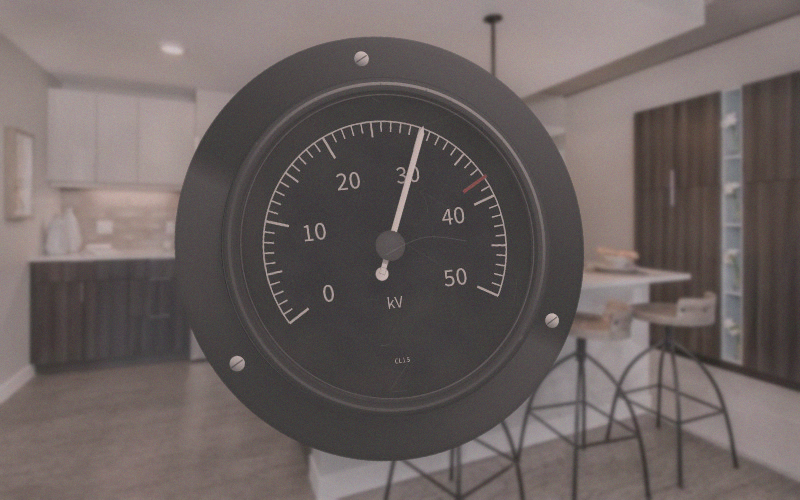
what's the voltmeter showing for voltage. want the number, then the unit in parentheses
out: 30 (kV)
